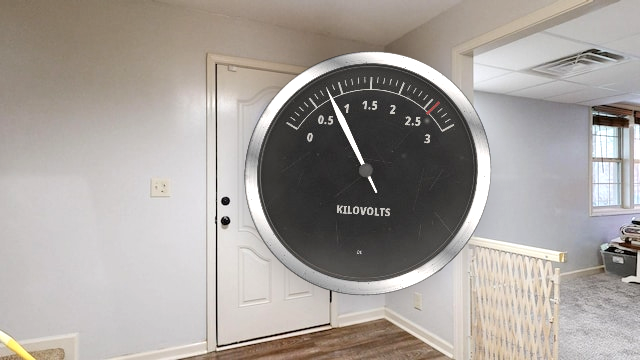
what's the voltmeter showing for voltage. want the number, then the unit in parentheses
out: 0.8 (kV)
